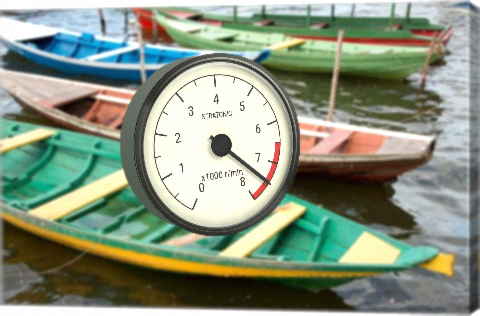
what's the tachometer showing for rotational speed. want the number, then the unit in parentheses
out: 7500 (rpm)
